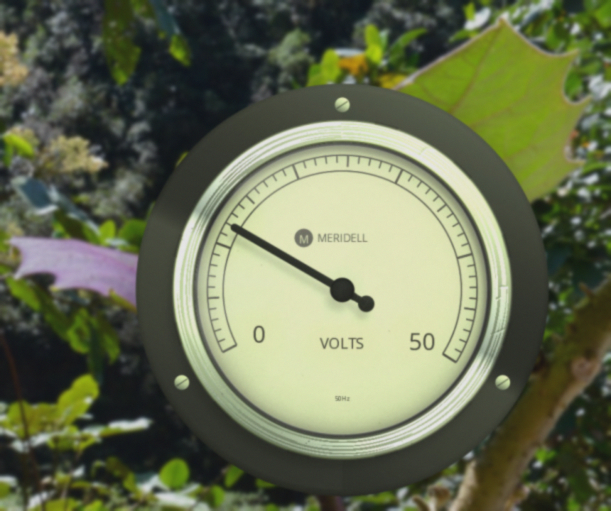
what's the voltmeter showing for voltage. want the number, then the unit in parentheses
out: 12 (V)
